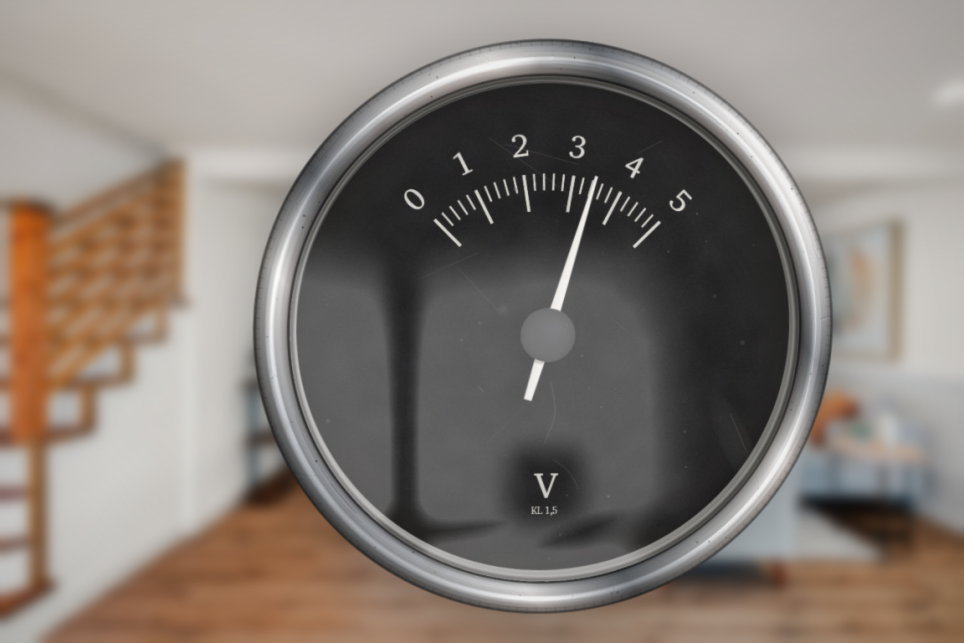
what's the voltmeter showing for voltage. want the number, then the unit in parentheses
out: 3.4 (V)
